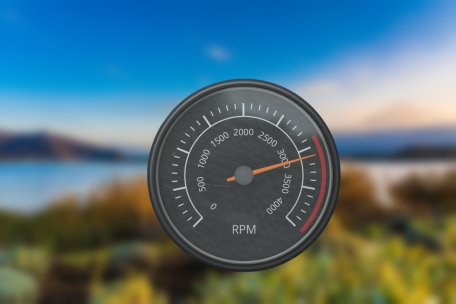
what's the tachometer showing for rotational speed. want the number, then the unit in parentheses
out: 3100 (rpm)
